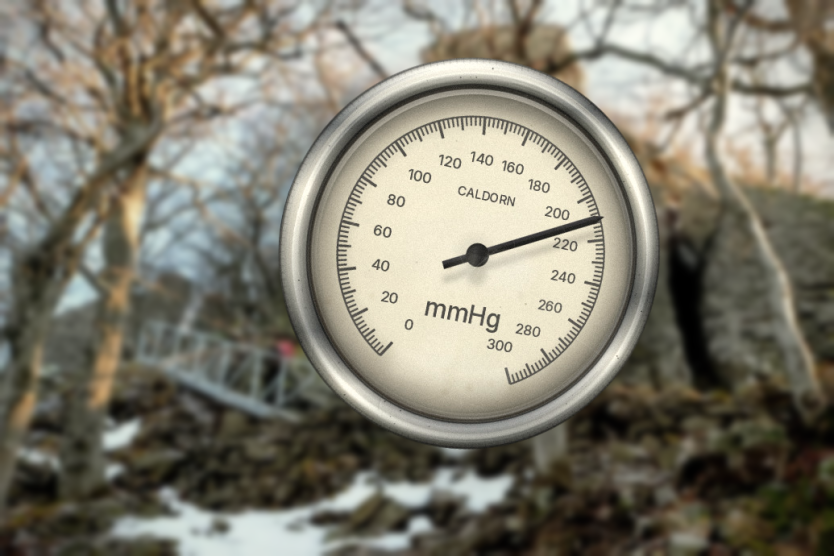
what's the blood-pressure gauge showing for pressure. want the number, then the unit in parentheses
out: 210 (mmHg)
